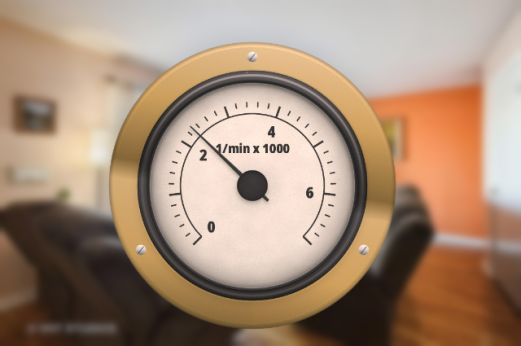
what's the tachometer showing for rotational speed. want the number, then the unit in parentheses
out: 2300 (rpm)
